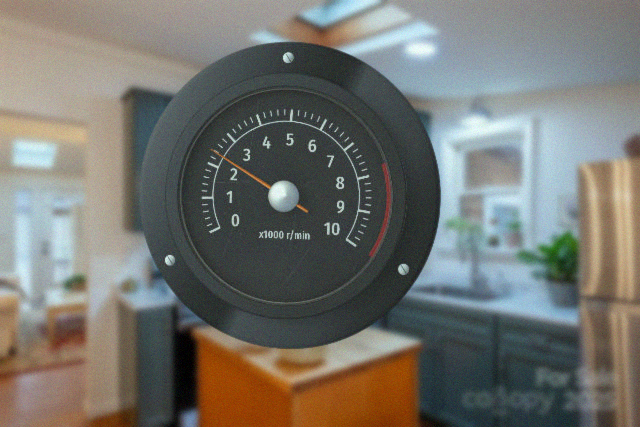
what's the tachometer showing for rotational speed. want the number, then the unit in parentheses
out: 2400 (rpm)
